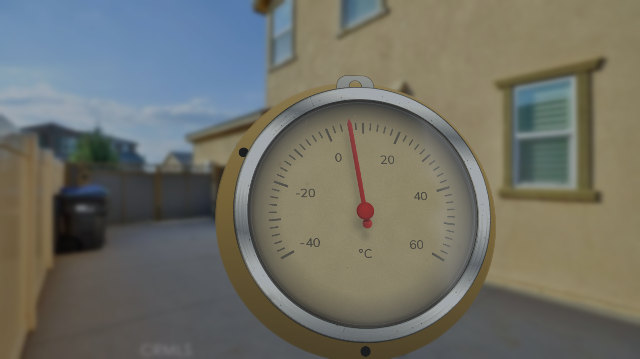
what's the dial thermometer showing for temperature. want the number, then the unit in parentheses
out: 6 (°C)
